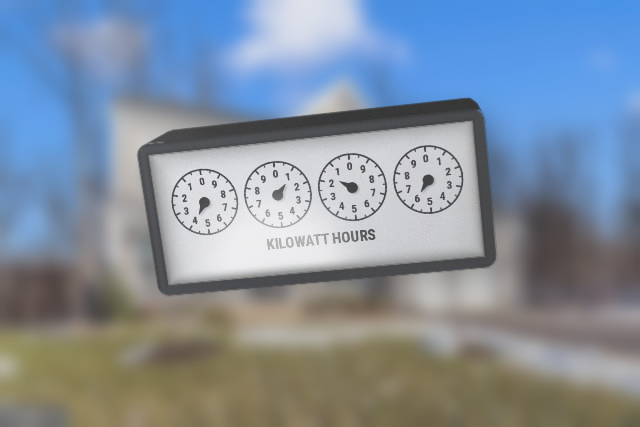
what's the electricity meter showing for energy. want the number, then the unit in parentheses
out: 4116 (kWh)
